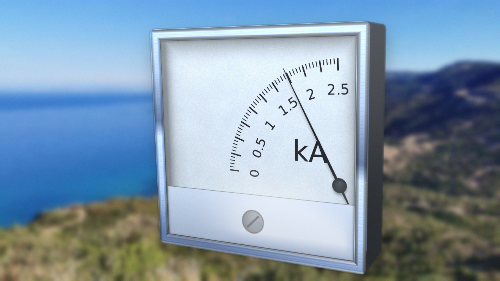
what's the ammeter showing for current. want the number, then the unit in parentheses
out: 1.75 (kA)
